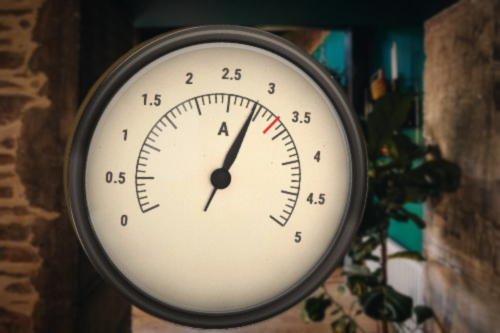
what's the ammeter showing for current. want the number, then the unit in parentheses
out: 2.9 (A)
